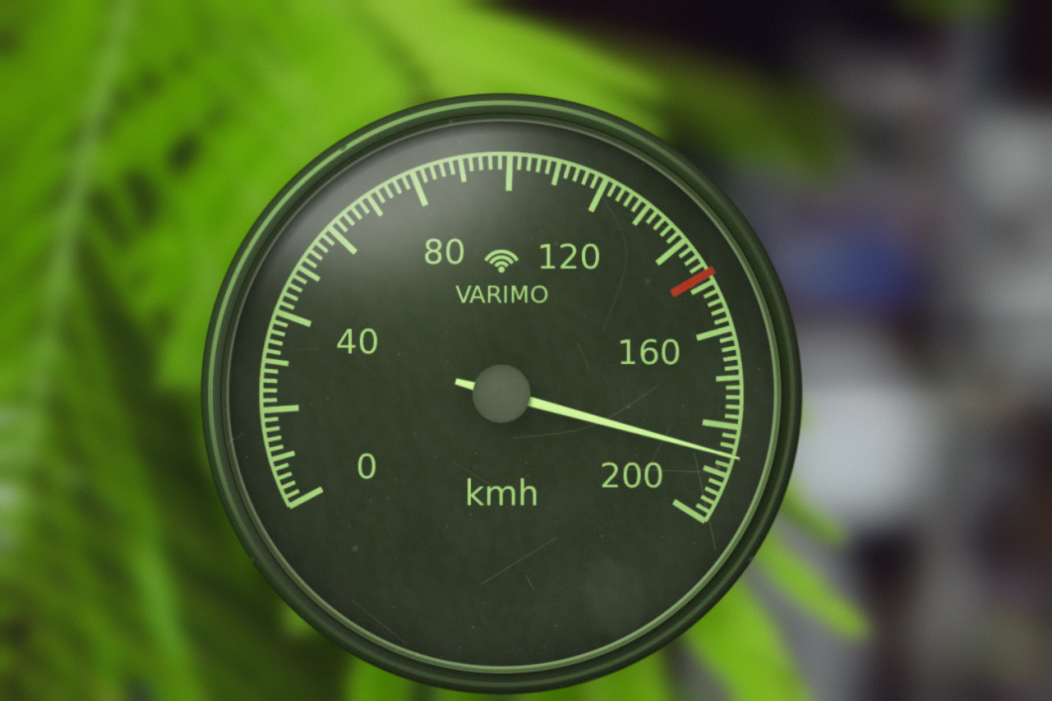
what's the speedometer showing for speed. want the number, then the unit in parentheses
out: 186 (km/h)
